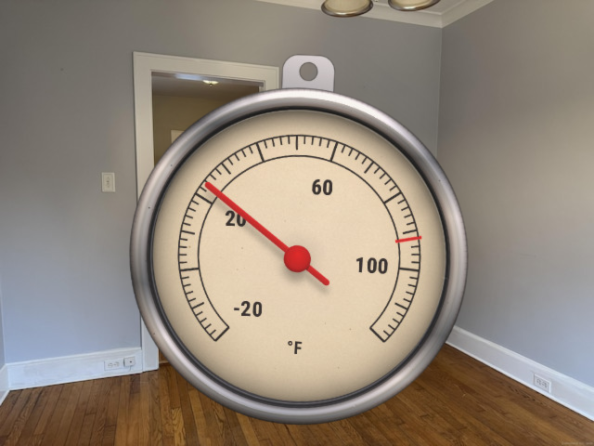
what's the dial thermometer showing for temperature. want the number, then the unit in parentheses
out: 24 (°F)
